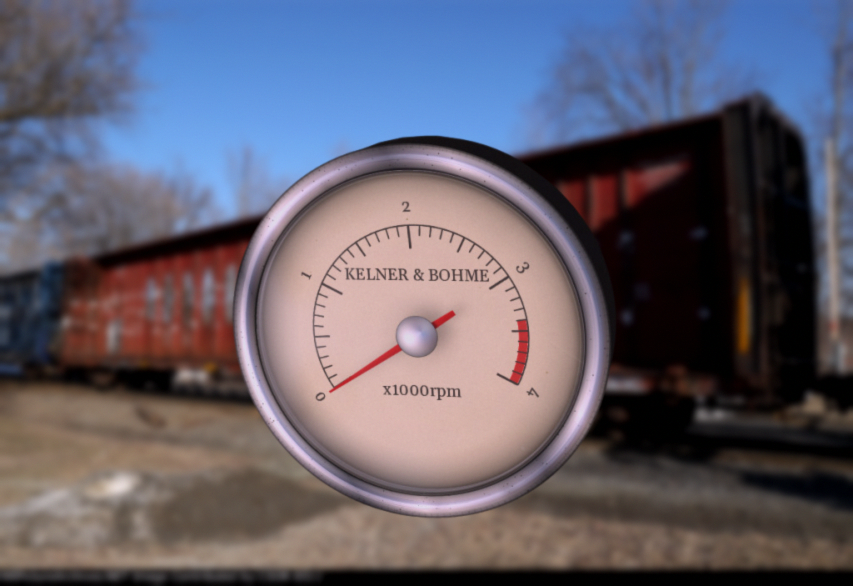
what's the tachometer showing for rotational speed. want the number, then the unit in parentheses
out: 0 (rpm)
